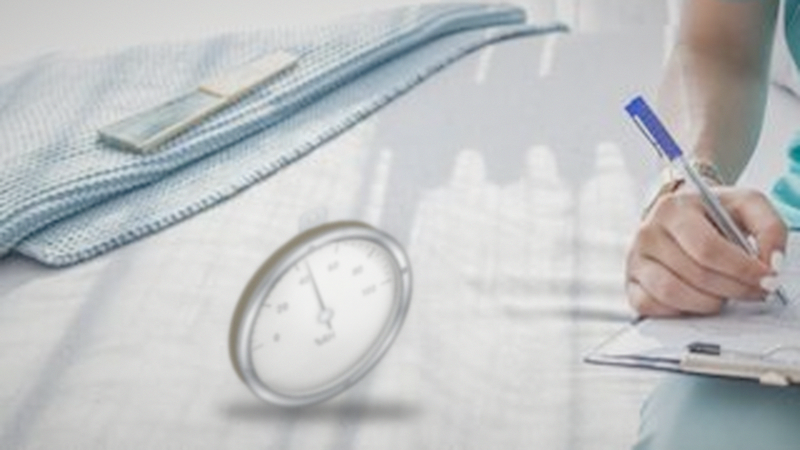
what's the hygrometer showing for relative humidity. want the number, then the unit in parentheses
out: 44 (%)
